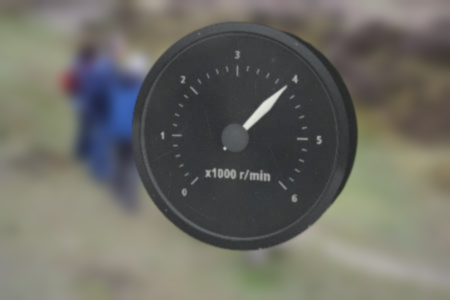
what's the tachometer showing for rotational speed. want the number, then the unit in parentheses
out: 4000 (rpm)
